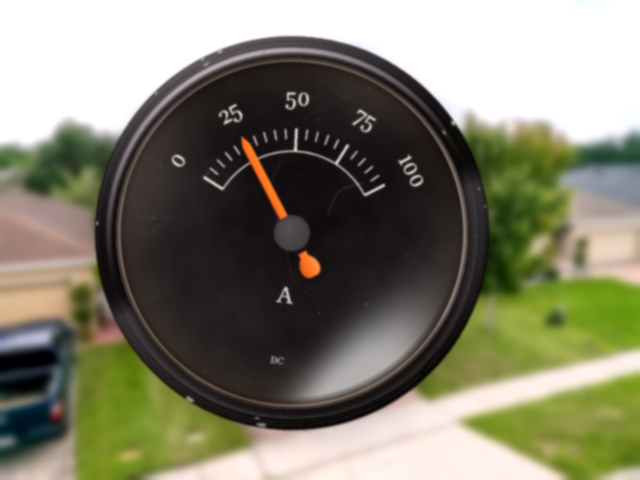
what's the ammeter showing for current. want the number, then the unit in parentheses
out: 25 (A)
